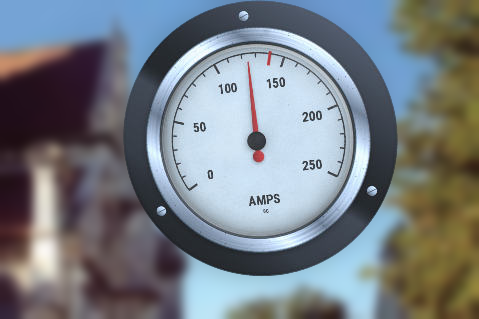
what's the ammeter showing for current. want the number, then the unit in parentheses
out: 125 (A)
